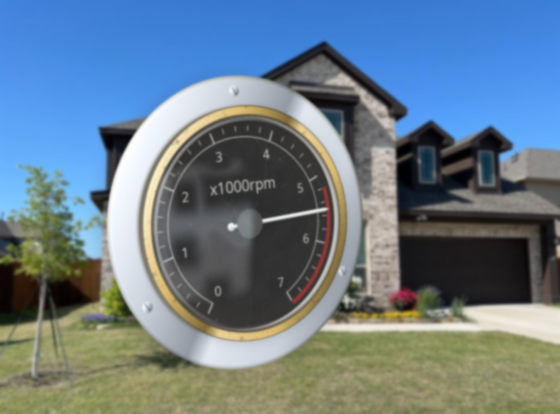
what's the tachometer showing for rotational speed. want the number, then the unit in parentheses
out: 5500 (rpm)
